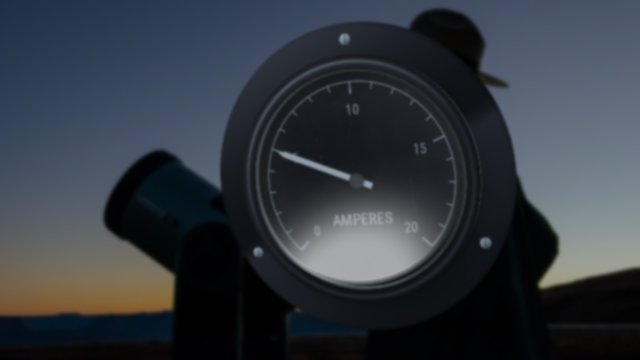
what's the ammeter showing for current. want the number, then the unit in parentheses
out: 5 (A)
